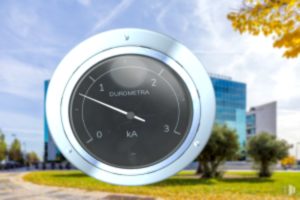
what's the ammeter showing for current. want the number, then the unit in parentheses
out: 0.75 (kA)
